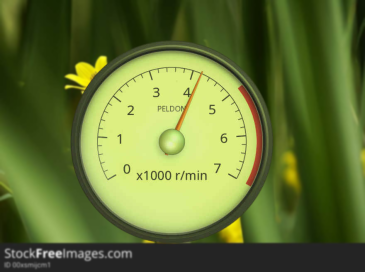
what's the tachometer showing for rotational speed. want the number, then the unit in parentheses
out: 4200 (rpm)
